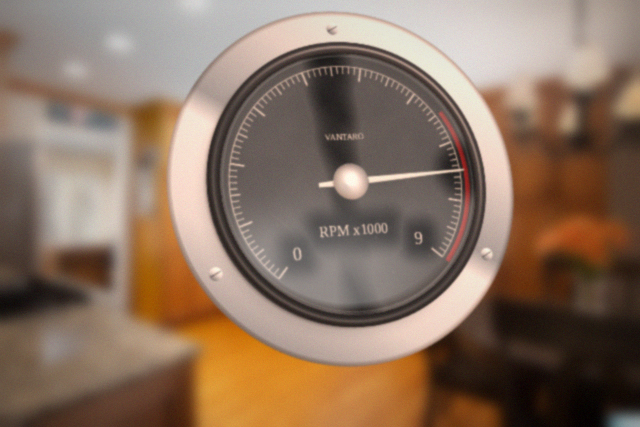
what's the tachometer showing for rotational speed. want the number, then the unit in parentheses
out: 7500 (rpm)
